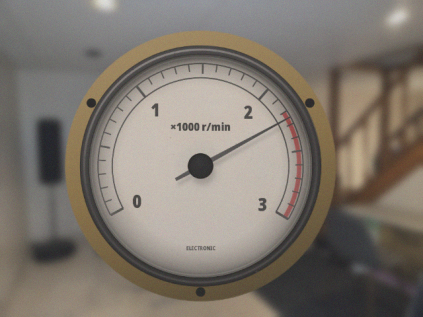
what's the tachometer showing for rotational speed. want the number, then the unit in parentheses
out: 2250 (rpm)
